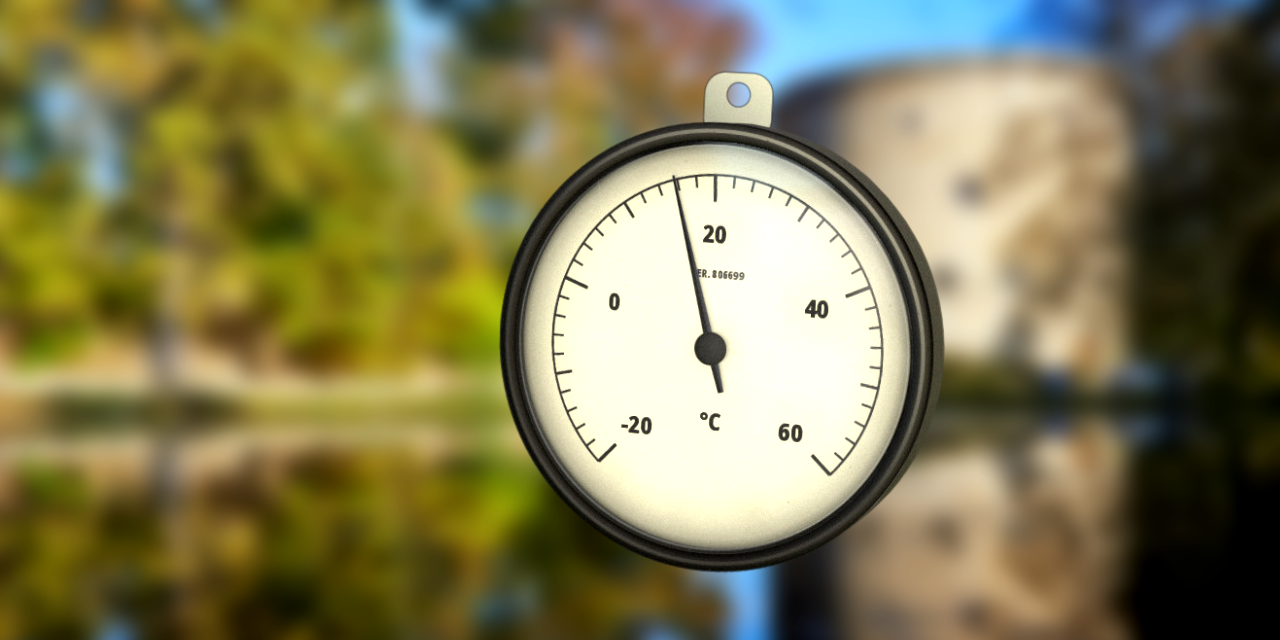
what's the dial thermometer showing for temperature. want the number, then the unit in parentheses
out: 16 (°C)
